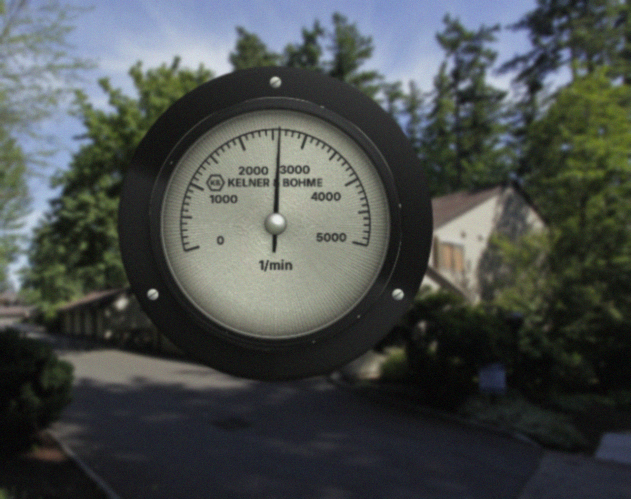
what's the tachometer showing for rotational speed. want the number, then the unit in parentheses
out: 2600 (rpm)
